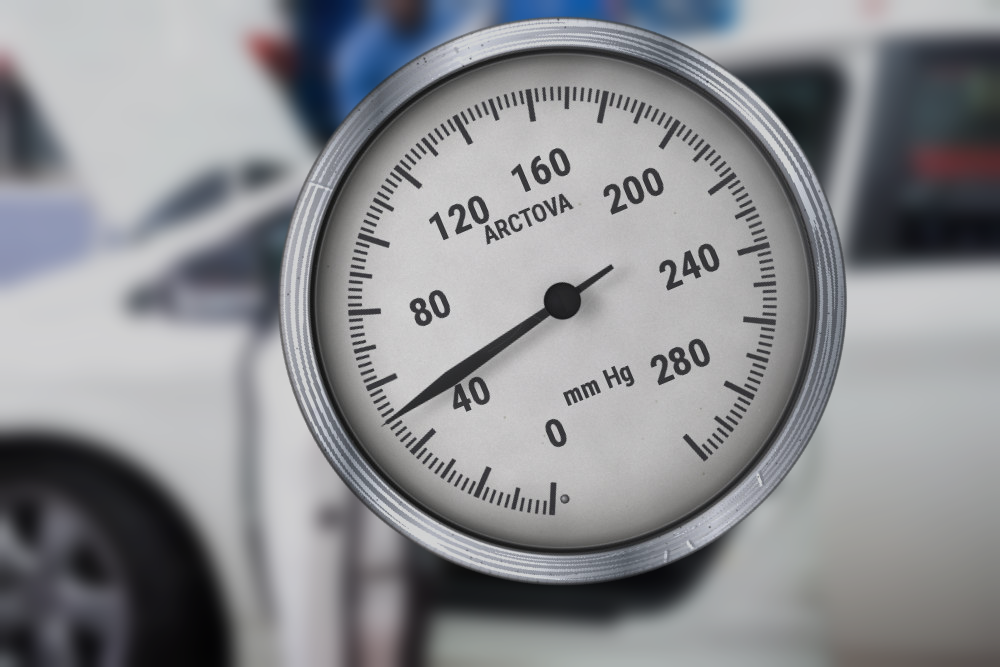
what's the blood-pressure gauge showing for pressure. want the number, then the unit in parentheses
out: 50 (mmHg)
